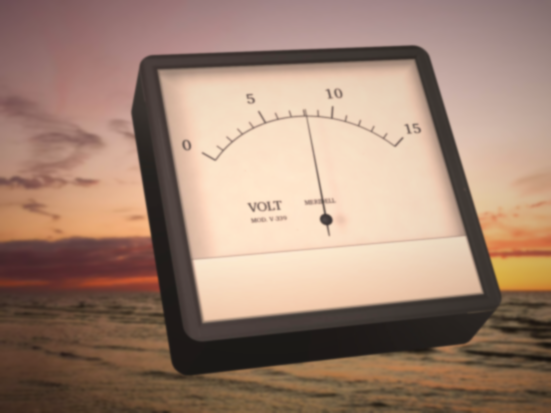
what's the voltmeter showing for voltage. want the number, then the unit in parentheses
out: 8 (V)
